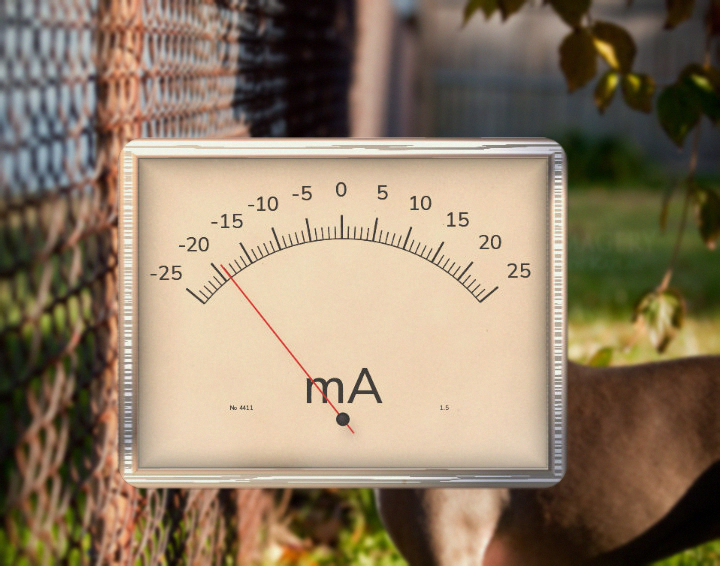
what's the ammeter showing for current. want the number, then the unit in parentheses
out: -19 (mA)
